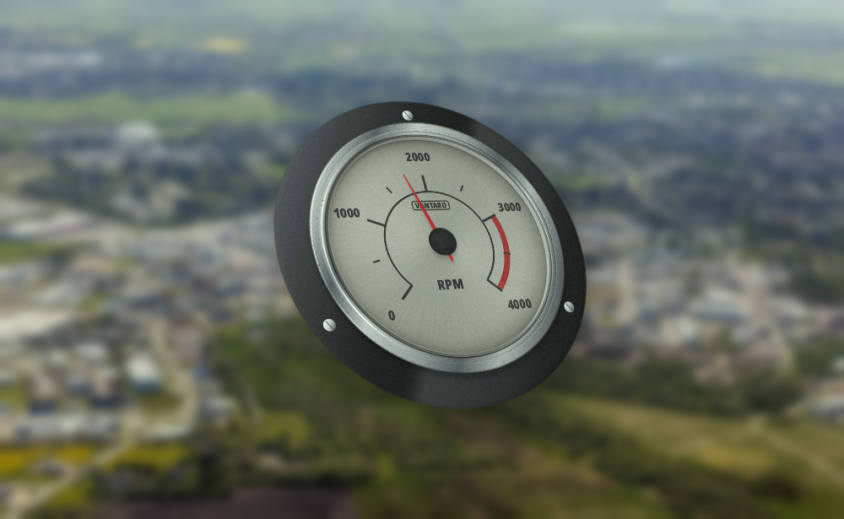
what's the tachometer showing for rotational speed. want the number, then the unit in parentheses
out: 1750 (rpm)
